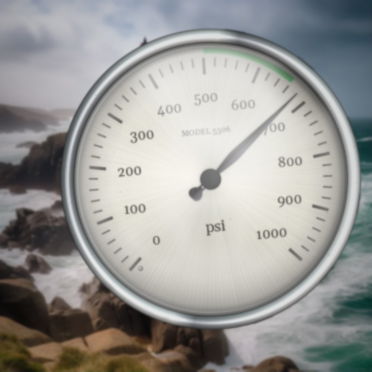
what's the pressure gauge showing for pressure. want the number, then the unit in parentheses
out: 680 (psi)
